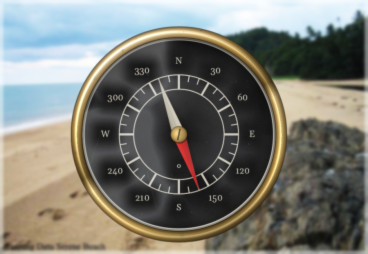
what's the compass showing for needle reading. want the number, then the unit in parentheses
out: 160 (°)
